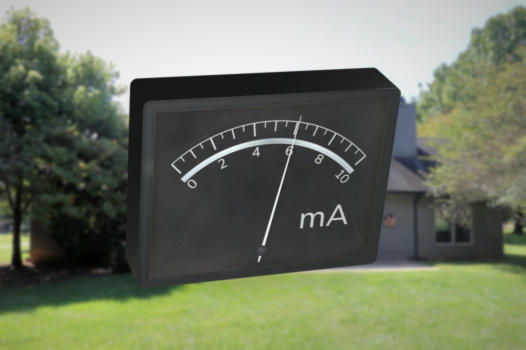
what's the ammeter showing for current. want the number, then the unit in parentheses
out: 6 (mA)
